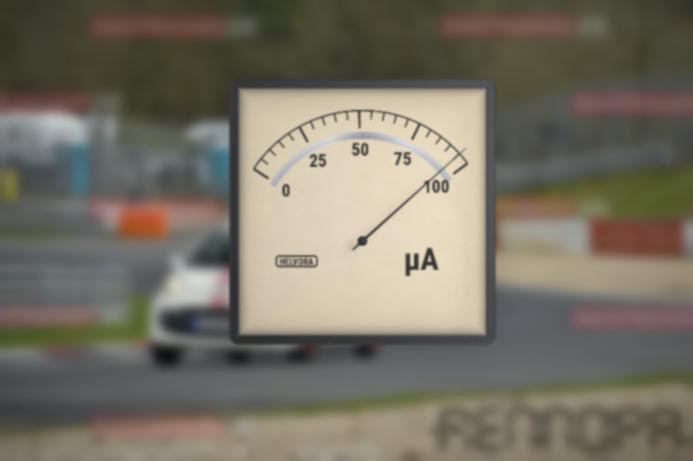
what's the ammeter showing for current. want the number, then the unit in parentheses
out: 95 (µA)
